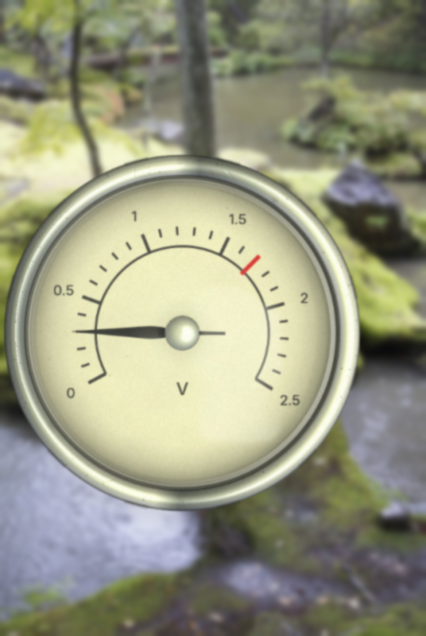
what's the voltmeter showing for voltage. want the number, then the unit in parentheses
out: 0.3 (V)
